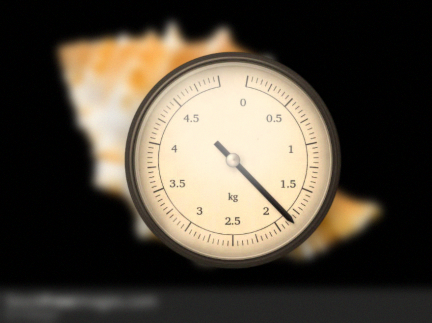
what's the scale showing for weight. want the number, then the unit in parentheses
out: 1.85 (kg)
